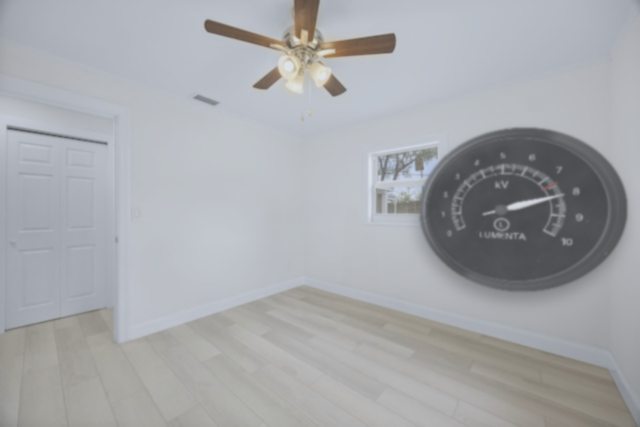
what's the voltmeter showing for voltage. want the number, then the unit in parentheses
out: 8 (kV)
